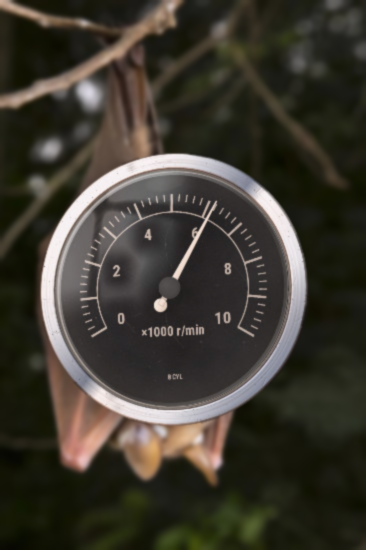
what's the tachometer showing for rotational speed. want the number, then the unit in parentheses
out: 6200 (rpm)
